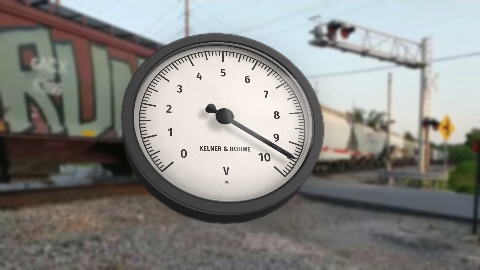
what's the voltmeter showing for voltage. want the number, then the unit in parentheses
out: 9.5 (V)
